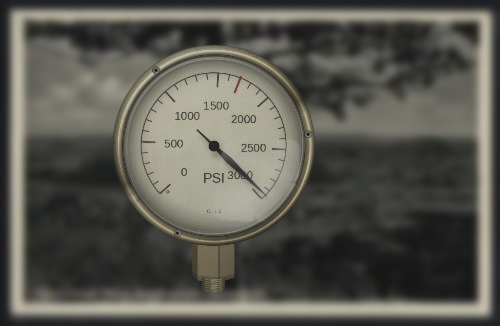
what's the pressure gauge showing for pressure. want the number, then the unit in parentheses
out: 2950 (psi)
